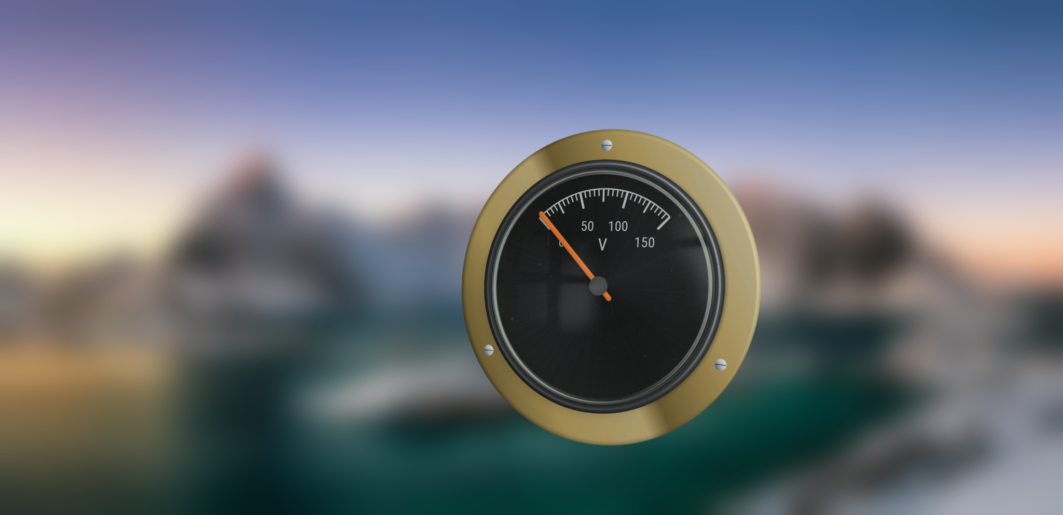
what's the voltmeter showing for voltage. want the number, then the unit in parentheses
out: 5 (V)
